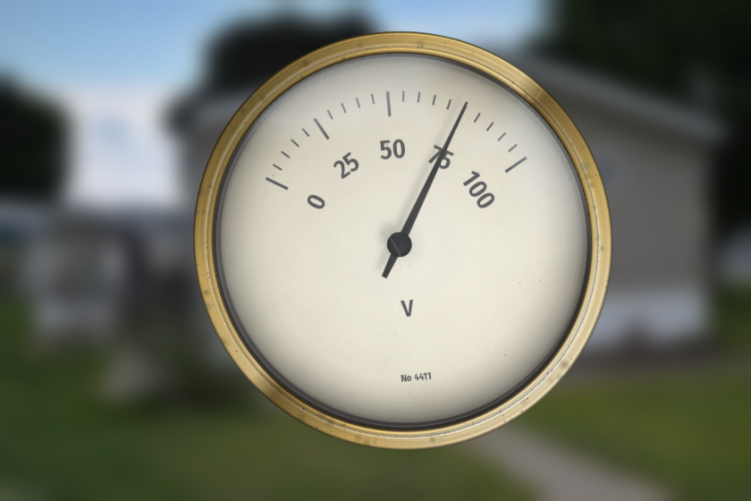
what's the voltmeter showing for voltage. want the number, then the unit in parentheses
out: 75 (V)
